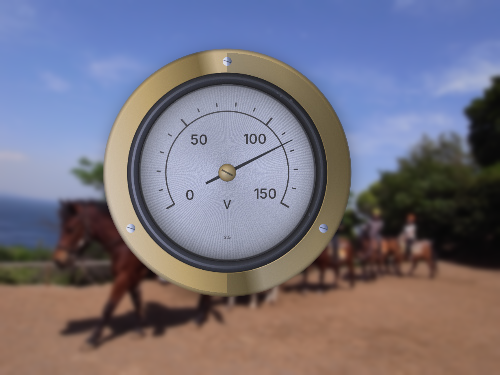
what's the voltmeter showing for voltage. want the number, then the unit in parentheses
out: 115 (V)
